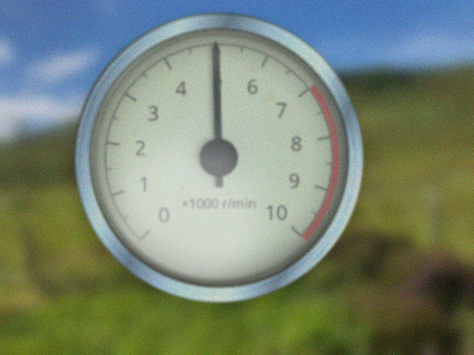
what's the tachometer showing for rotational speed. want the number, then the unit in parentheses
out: 5000 (rpm)
